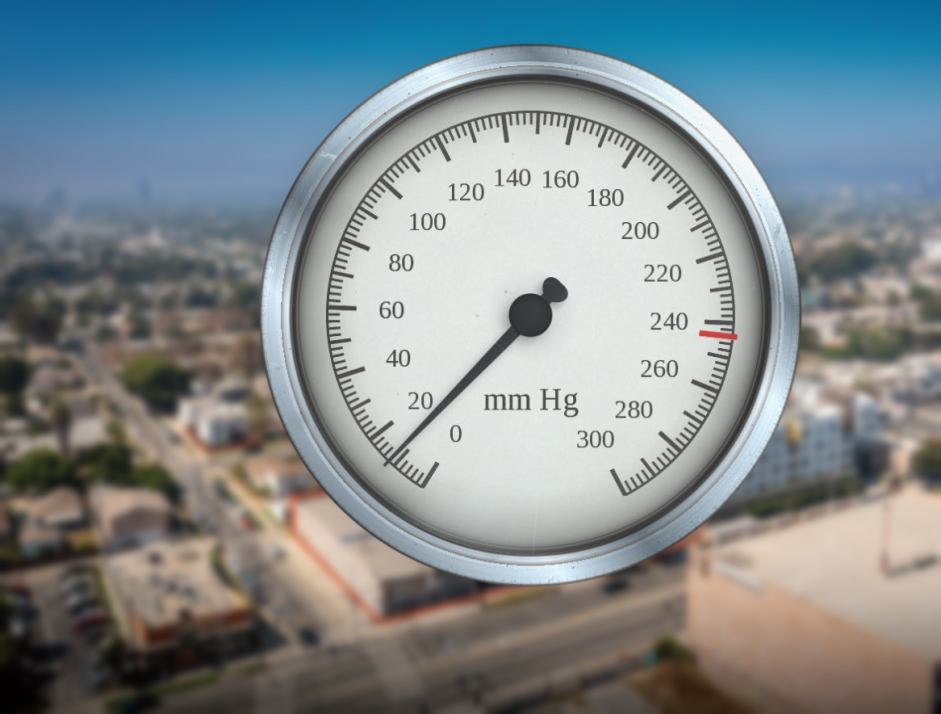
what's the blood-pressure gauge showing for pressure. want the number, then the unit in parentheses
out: 12 (mmHg)
